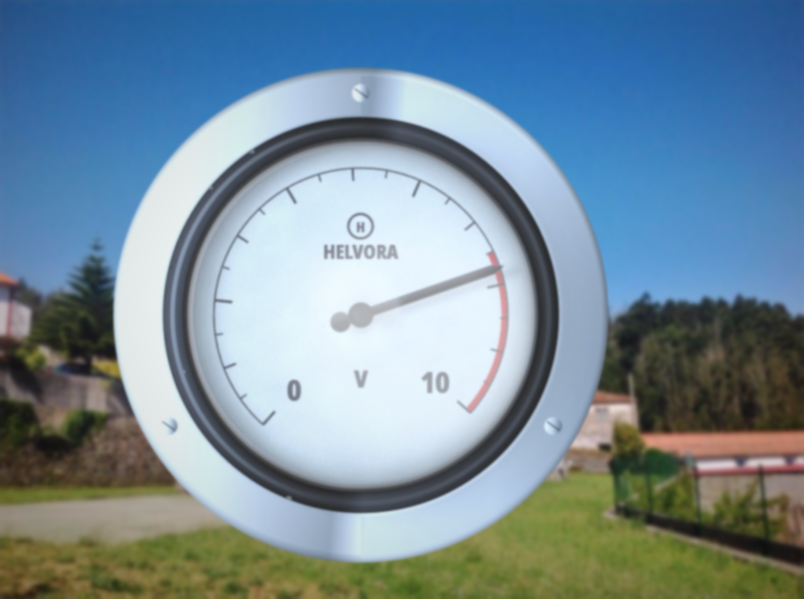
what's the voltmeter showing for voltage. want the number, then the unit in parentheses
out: 7.75 (V)
